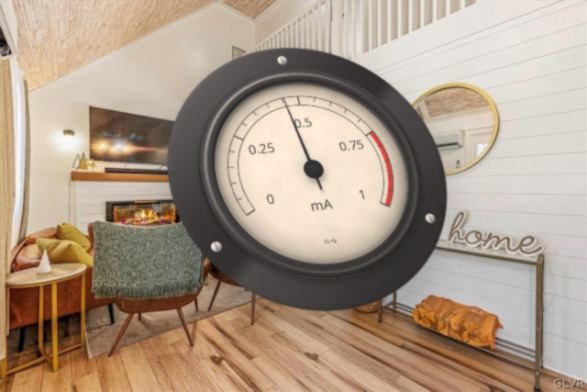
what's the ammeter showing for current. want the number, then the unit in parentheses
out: 0.45 (mA)
